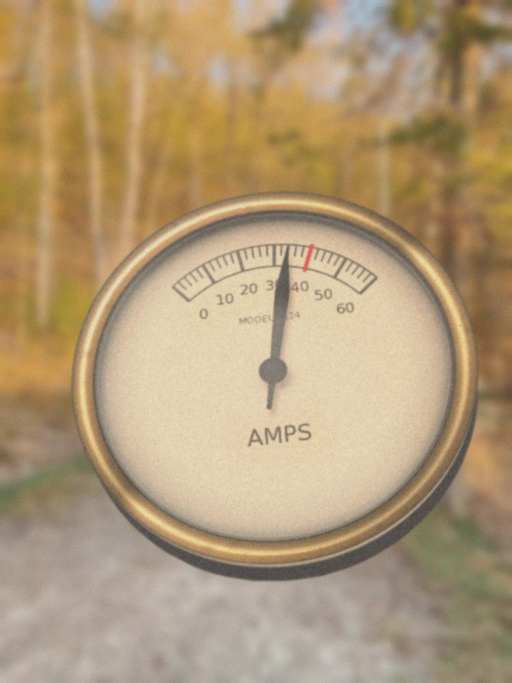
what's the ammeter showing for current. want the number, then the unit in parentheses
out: 34 (A)
